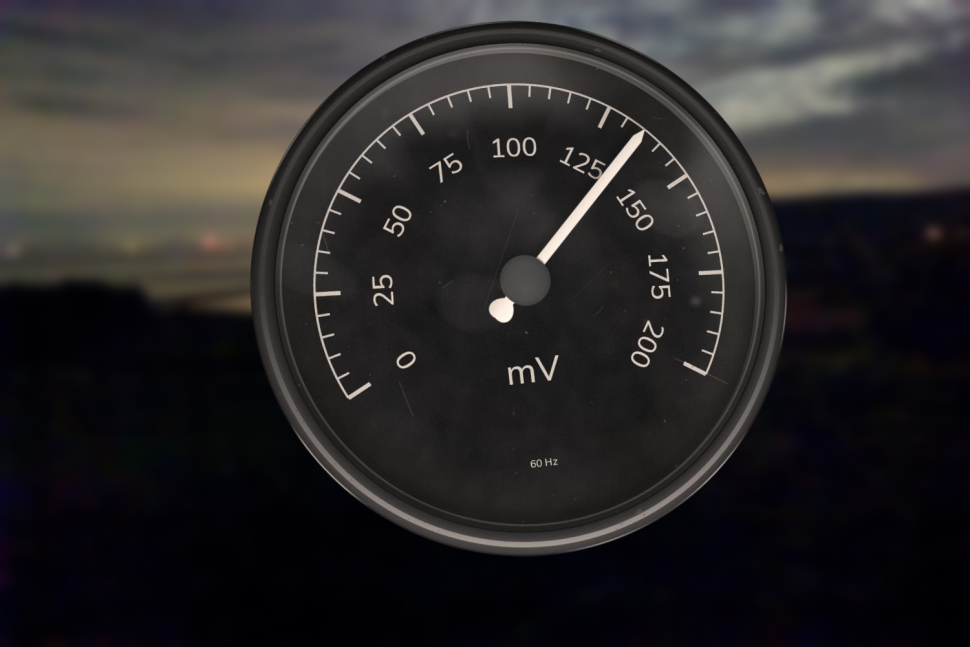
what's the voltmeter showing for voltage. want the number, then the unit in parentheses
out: 135 (mV)
